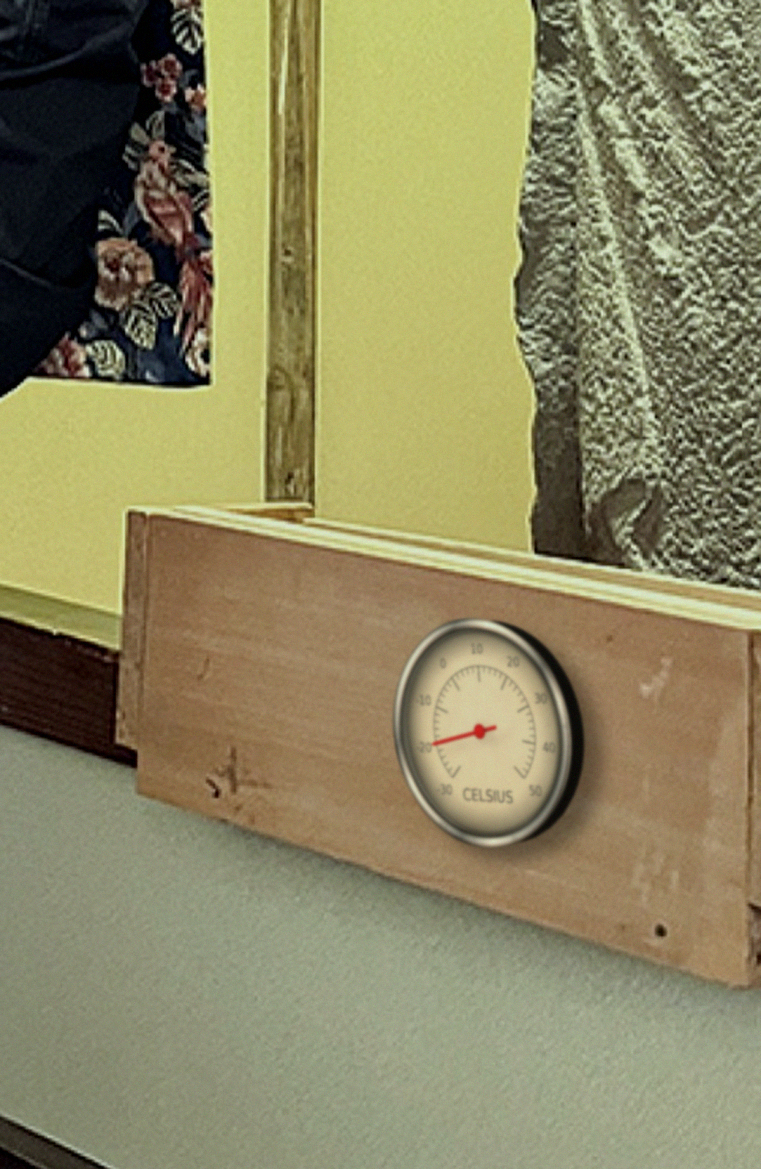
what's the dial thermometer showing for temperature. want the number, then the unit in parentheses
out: -20 (°C)
